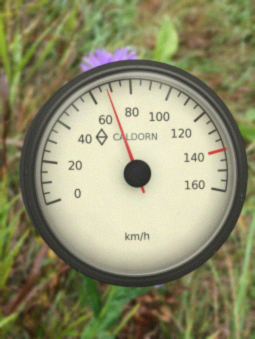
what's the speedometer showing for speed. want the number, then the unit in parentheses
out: 67.5 (km/h)
